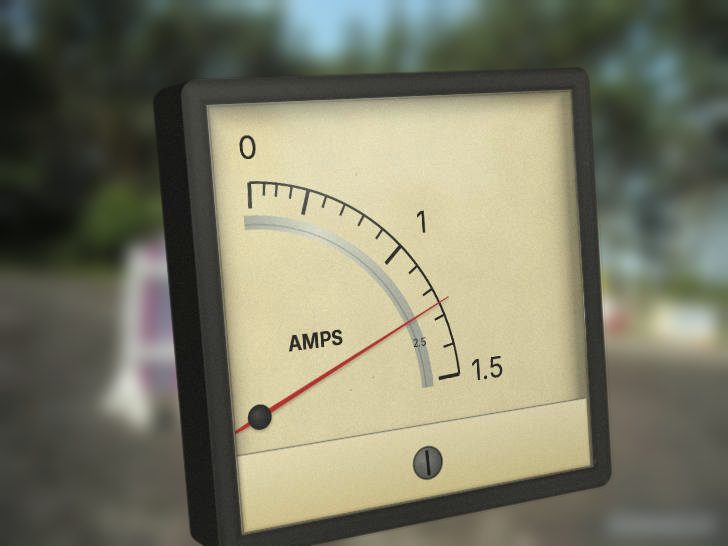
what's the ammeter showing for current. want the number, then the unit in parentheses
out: 1.25 (A)
